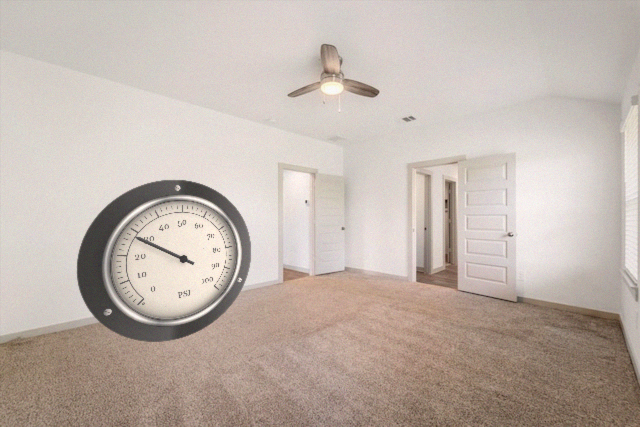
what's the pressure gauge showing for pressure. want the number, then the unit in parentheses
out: 28 (psi)
